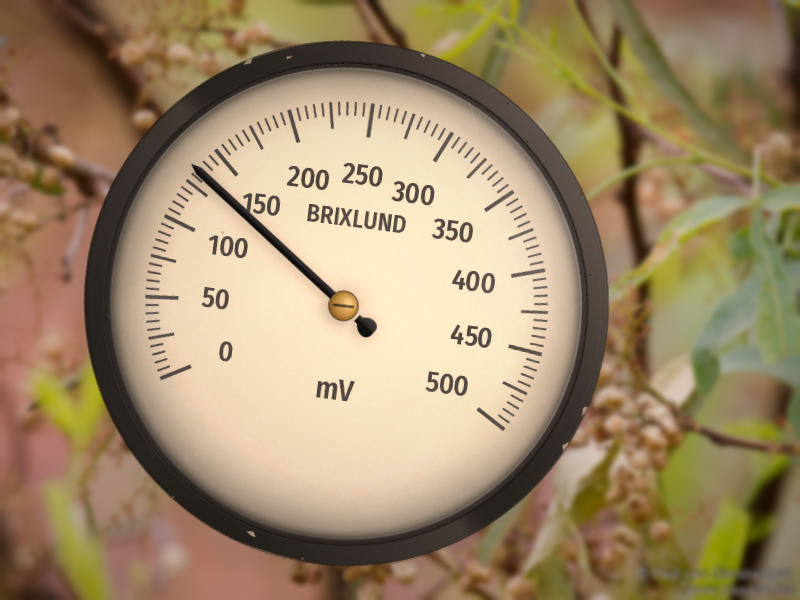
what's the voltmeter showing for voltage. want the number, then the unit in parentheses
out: 135 (mV)
